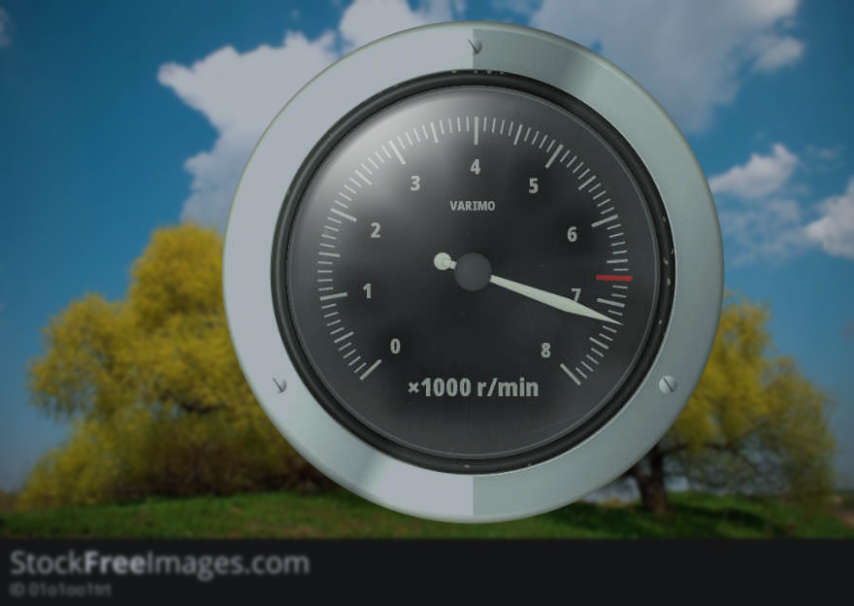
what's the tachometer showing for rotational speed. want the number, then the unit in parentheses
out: 7200 (rpm)
